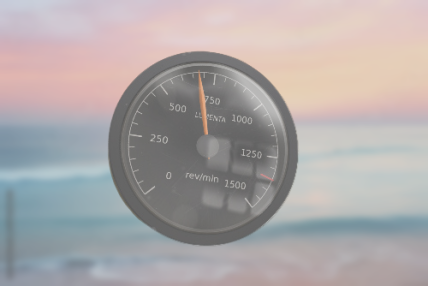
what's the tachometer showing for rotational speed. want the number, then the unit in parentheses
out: 675 (rpm)
